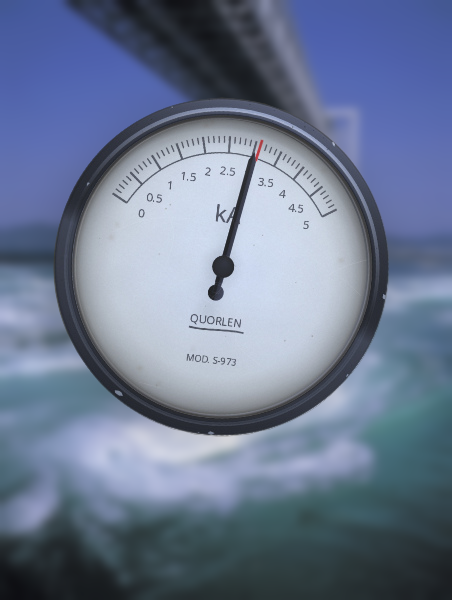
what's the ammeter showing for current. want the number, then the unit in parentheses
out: 3 (kA)
